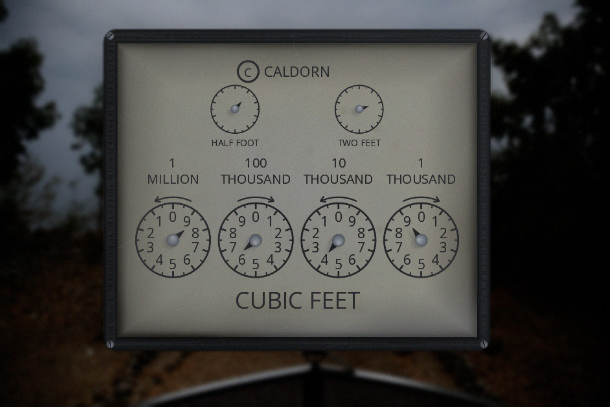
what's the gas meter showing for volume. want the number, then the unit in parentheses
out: 863900 (ft³)
